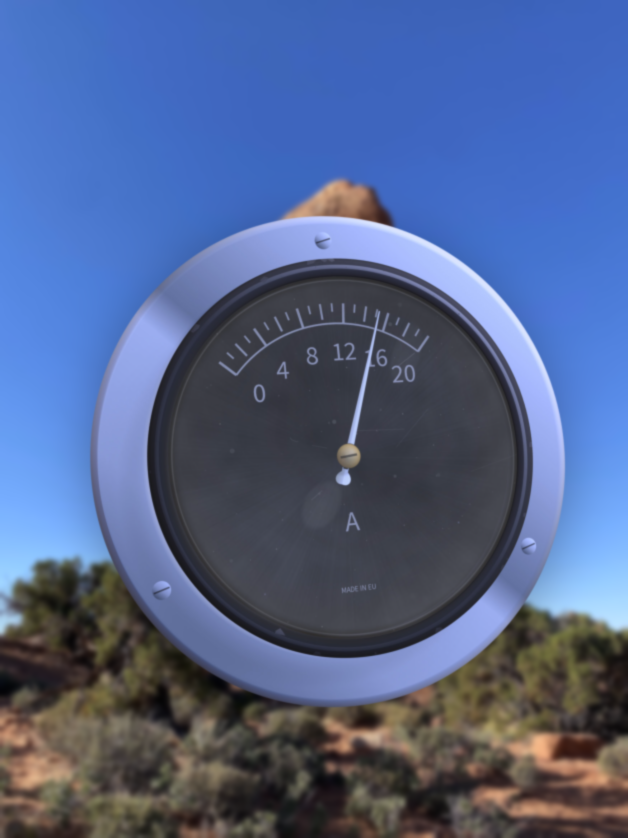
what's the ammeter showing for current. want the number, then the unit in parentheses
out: 15 (A)
